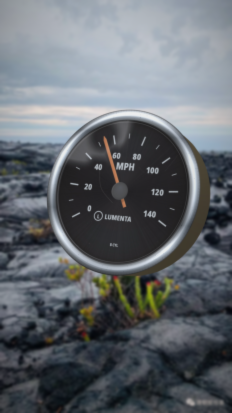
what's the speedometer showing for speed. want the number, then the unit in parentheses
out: 55 (mph)
